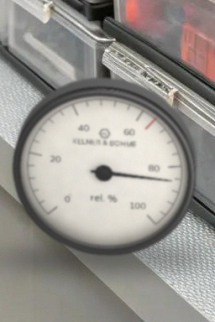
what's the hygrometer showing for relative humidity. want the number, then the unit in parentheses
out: 84 (%)
